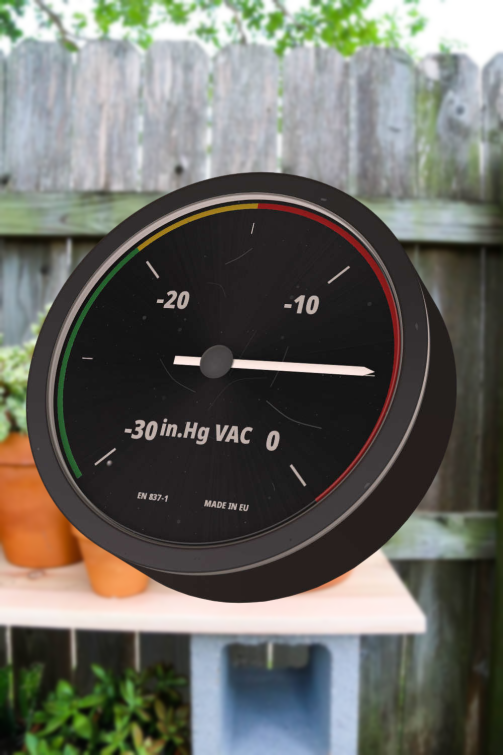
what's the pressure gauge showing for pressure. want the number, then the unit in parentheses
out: -5 (inHg)
